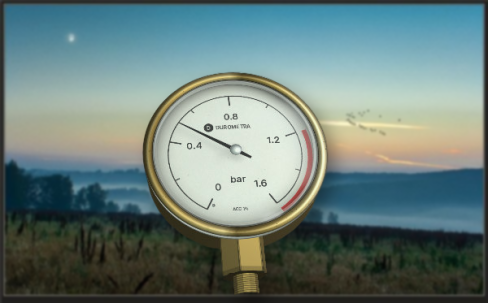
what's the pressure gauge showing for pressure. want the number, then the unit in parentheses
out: 0.5 (bar)
